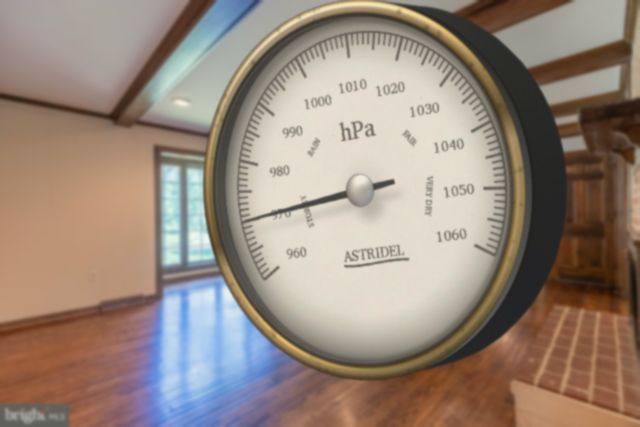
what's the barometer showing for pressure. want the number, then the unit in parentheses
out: 970 (hPa)
